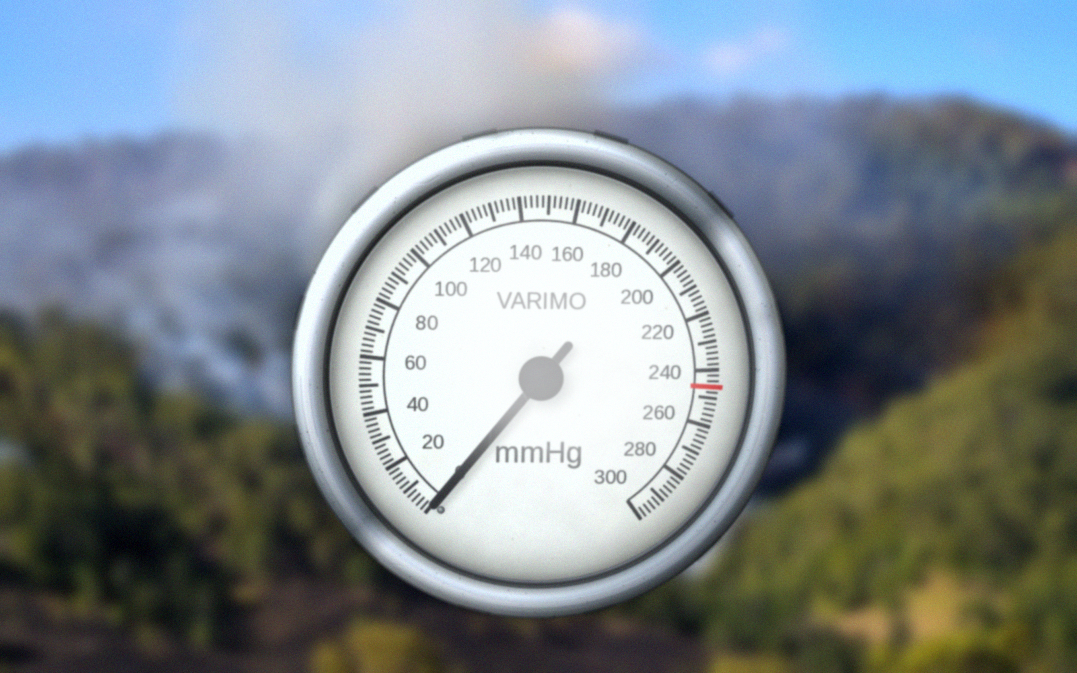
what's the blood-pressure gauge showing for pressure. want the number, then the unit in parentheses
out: 0 (mmHg)
